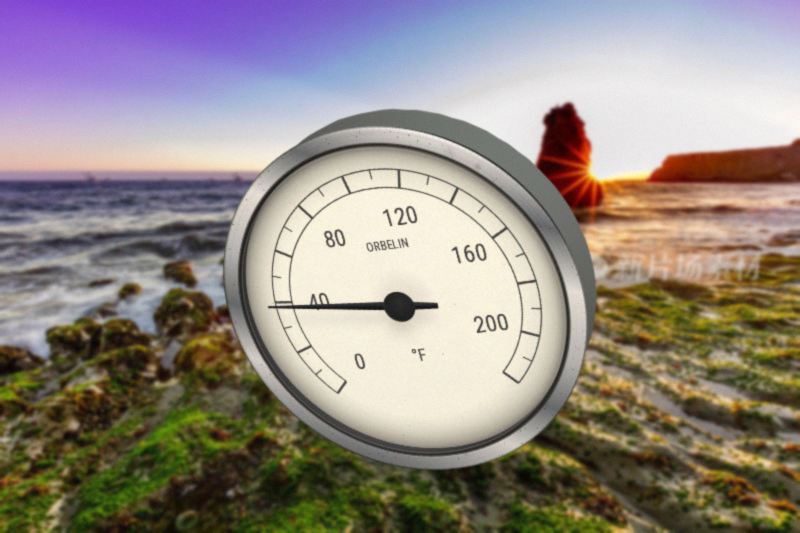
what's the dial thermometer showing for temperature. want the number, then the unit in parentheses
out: 40 (°F)
